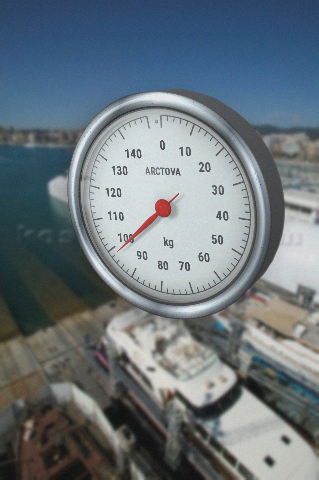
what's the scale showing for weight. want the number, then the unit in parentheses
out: 98 (kg)
